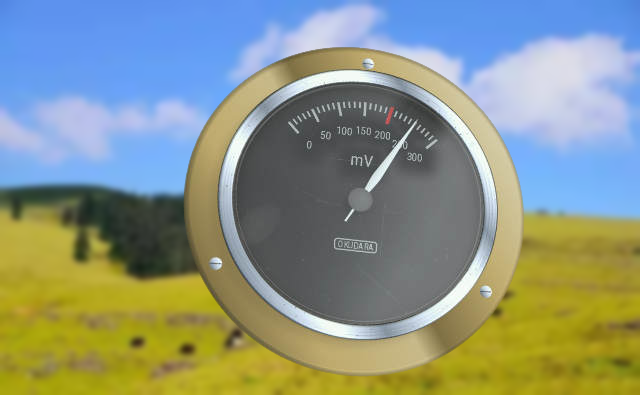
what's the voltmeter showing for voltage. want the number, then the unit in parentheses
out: 250 (mV)
